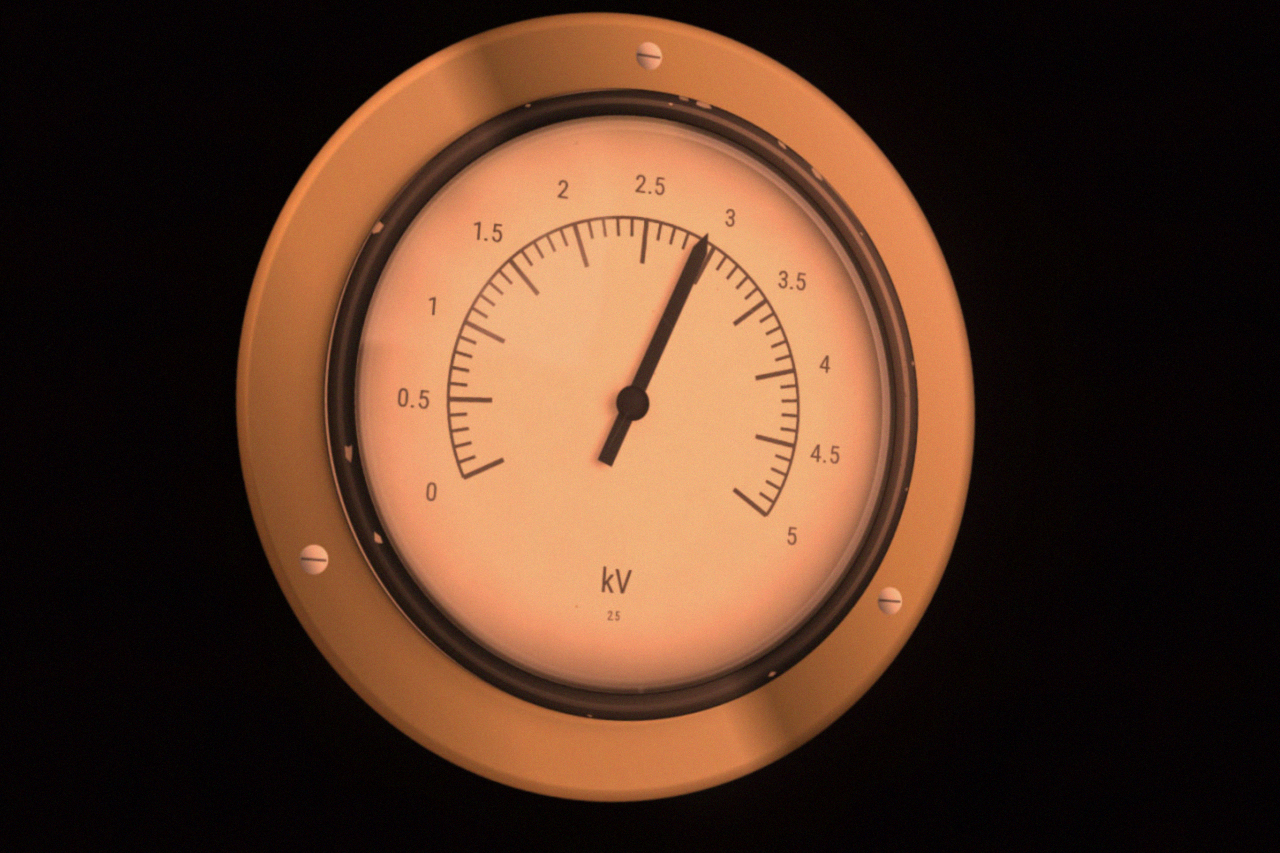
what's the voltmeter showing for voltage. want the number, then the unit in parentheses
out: 2.9 (kV)
